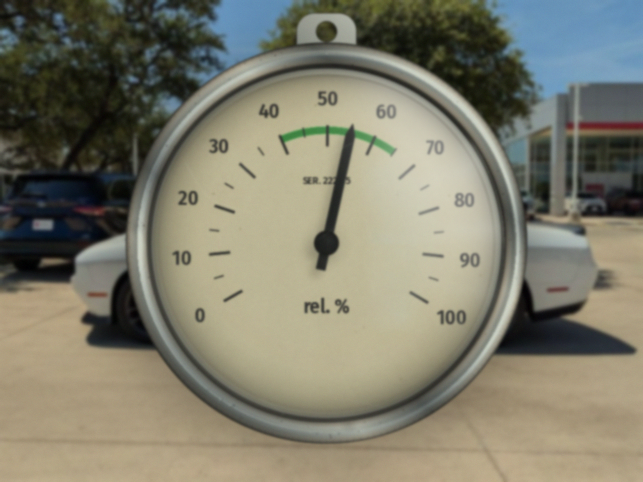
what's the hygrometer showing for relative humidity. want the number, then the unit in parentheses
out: 55 (%)
